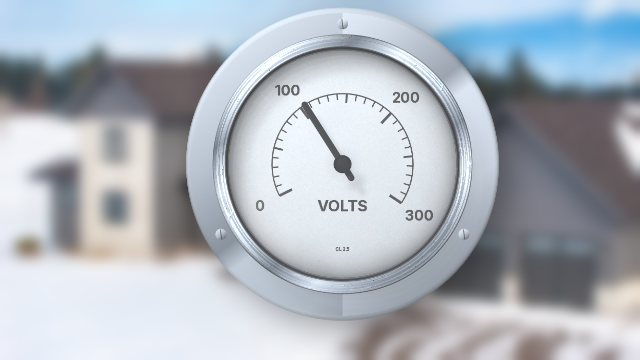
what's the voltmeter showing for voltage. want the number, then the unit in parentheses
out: 105 (V)
